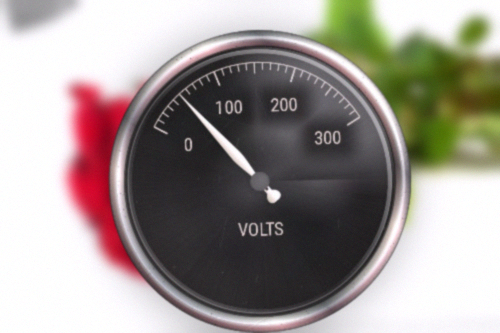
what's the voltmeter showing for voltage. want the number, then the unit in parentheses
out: 50 (V)
